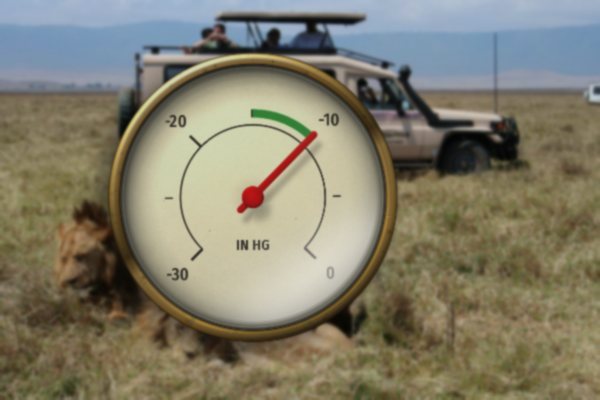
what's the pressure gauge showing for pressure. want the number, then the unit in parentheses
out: -10 (inHg)
